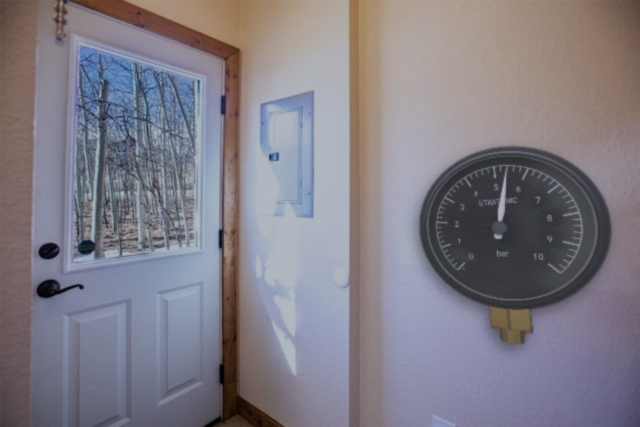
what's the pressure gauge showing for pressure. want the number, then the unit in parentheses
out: 5.4 (bar)
